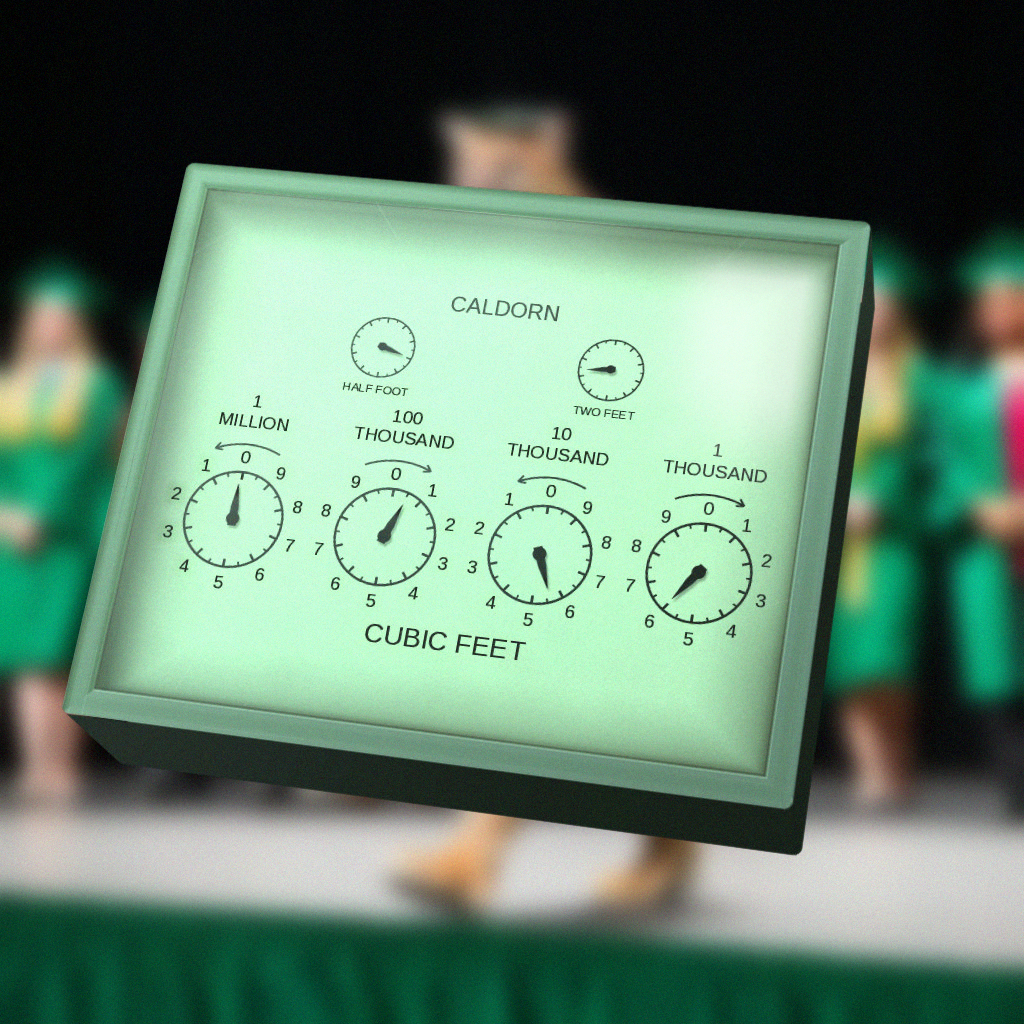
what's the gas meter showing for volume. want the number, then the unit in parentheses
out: 5600 (ft³)
